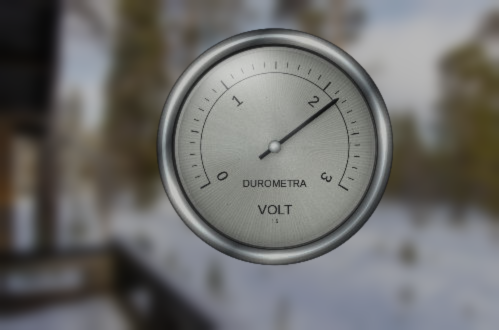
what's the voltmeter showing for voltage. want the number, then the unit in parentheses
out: 2.15 (V)
